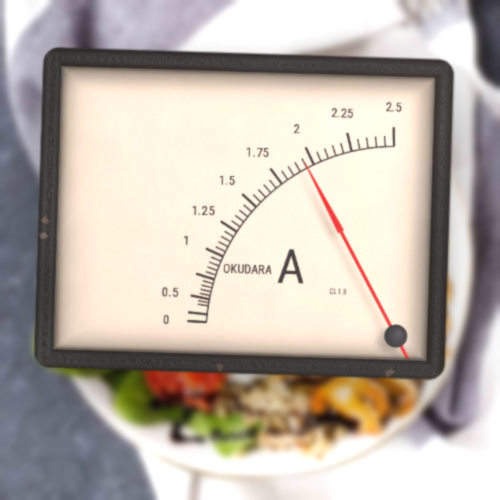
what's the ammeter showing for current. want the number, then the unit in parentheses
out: 1.95 (A)
